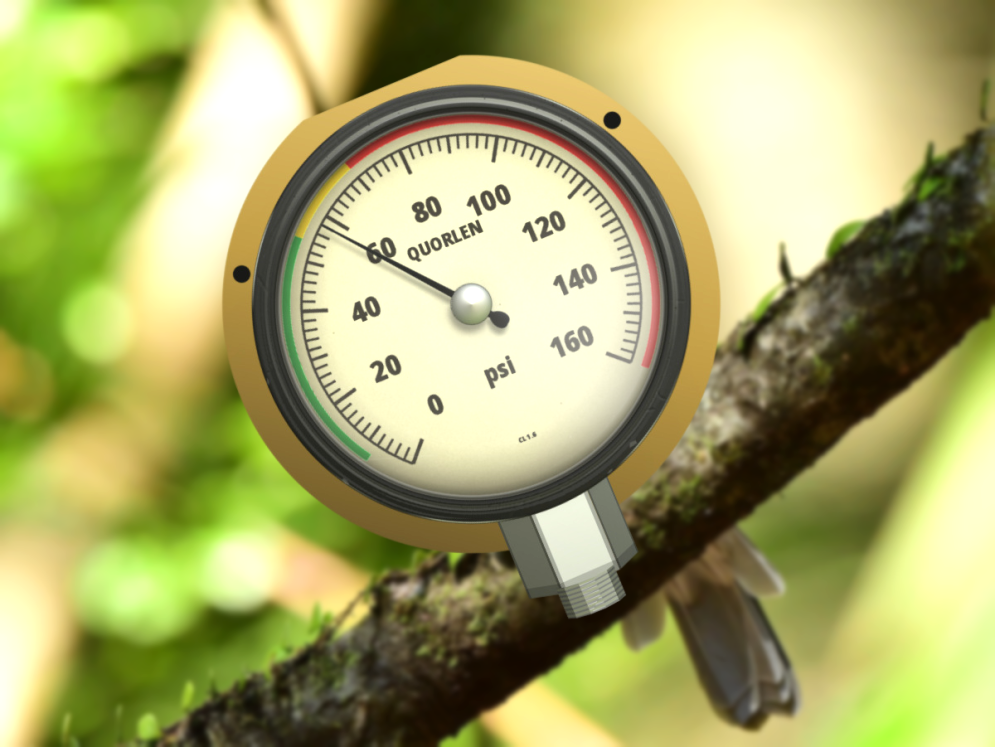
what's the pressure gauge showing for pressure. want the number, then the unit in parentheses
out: 58 (psi)
